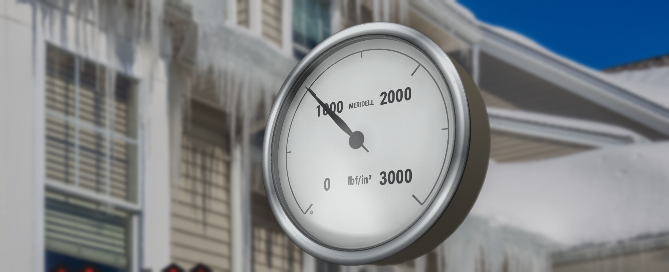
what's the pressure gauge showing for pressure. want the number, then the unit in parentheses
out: 1000 (psi)
